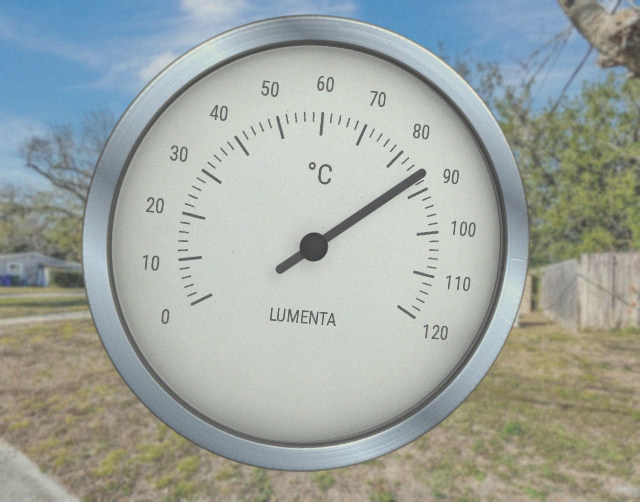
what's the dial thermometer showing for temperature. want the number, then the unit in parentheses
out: 86 (°C)
